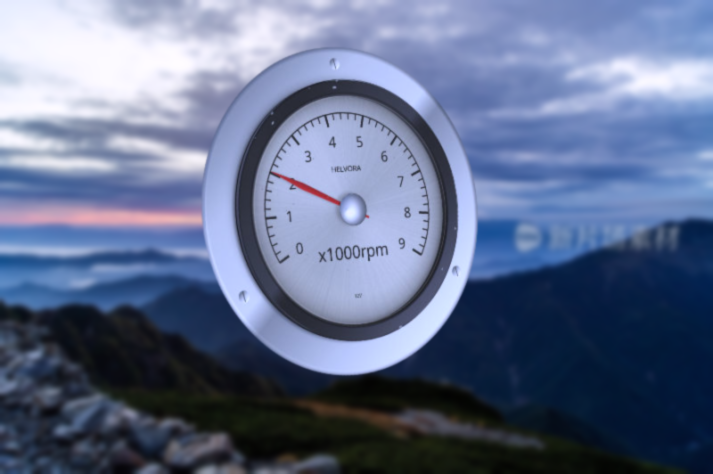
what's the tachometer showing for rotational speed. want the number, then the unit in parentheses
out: 2000 (rpm)
